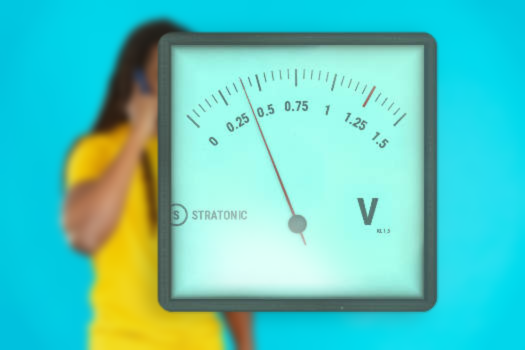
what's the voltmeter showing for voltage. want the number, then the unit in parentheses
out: 0.4 (V)
